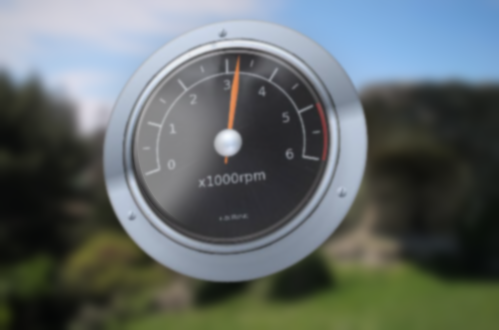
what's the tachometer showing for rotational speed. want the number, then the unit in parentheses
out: 3250 (rpm)
